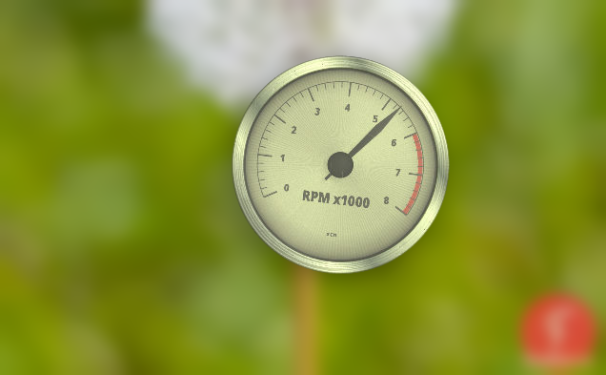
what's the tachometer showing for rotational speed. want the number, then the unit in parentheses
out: 5300 (rpm)
